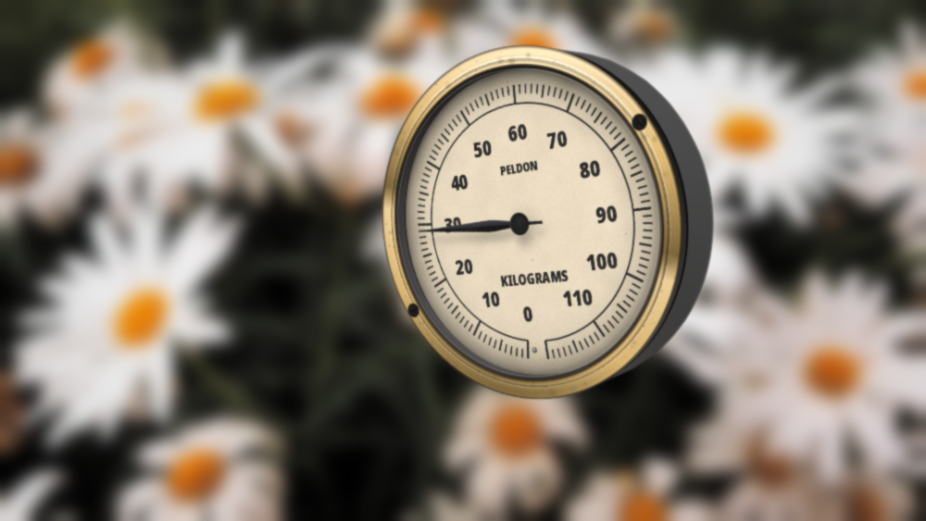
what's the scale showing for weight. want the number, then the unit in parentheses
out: 29 (kg)
